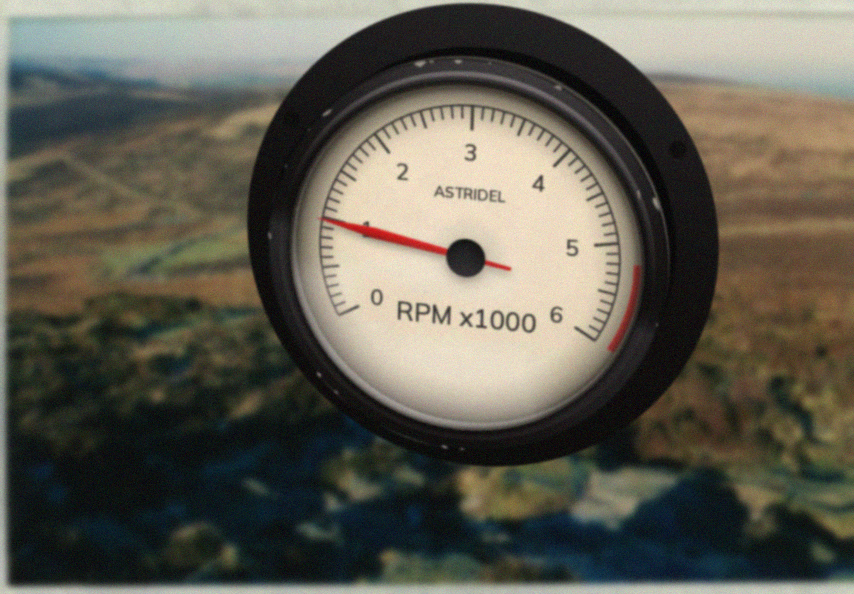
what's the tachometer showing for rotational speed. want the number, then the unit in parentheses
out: 1000 (rpm)
